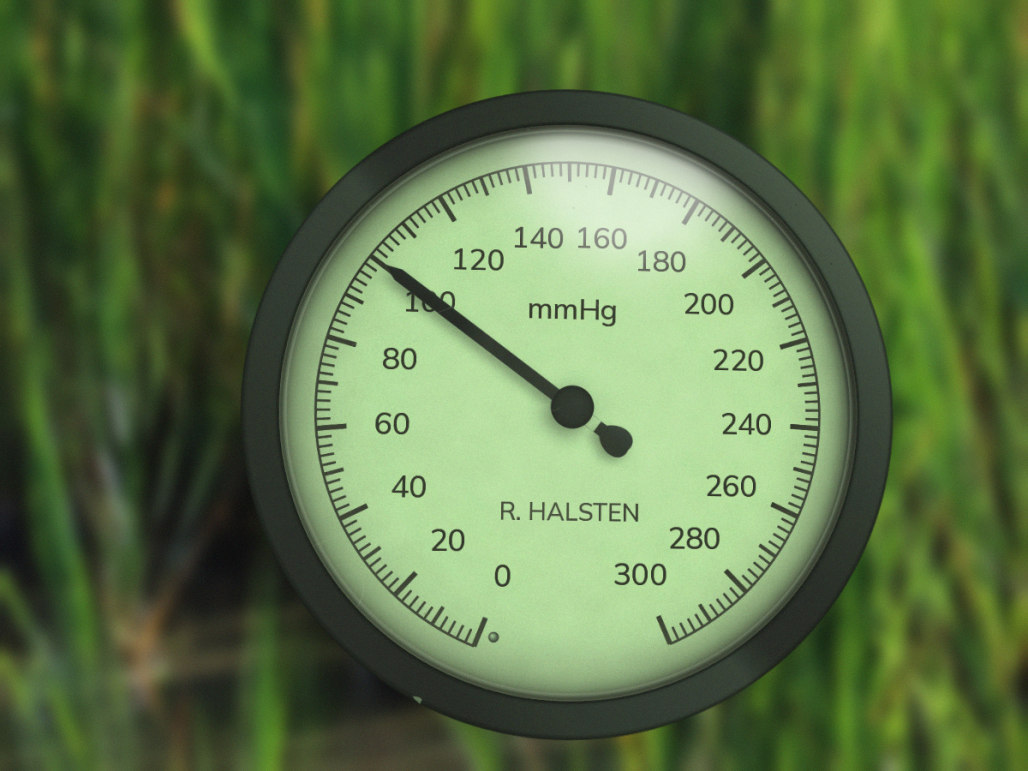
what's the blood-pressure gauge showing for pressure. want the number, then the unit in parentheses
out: 100 (mmHg)
